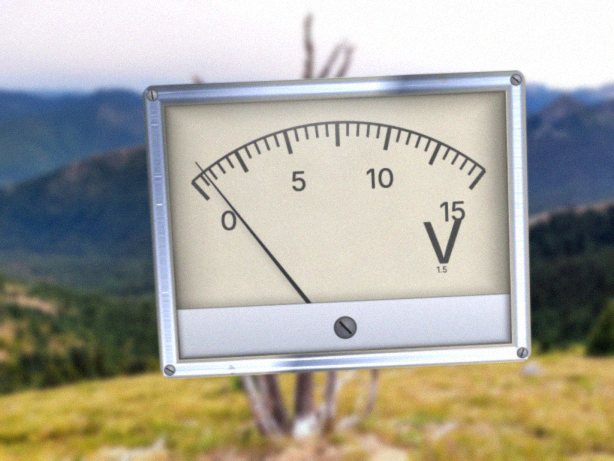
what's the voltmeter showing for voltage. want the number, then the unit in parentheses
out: 0.75 (V)
